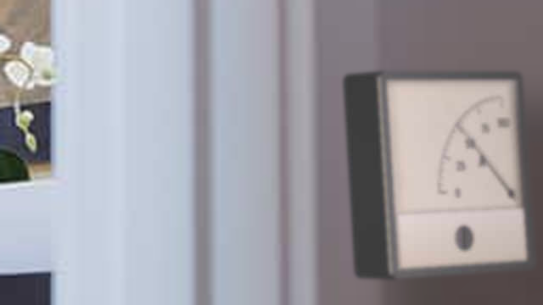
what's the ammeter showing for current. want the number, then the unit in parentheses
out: 50 (A)
